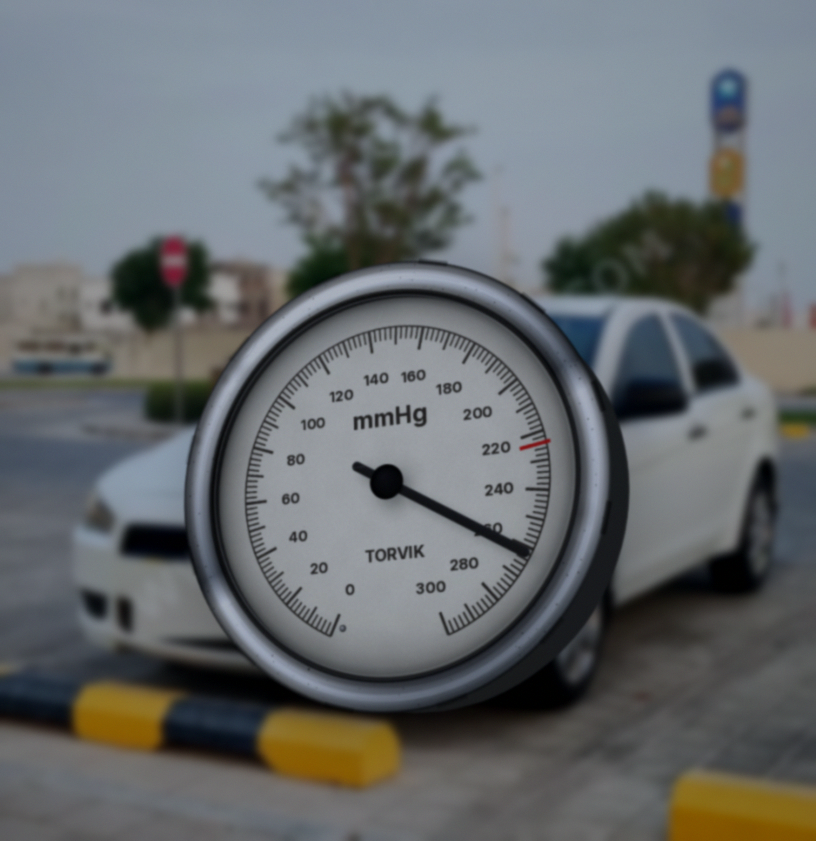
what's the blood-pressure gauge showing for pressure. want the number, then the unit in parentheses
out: 262 (mmHg)
